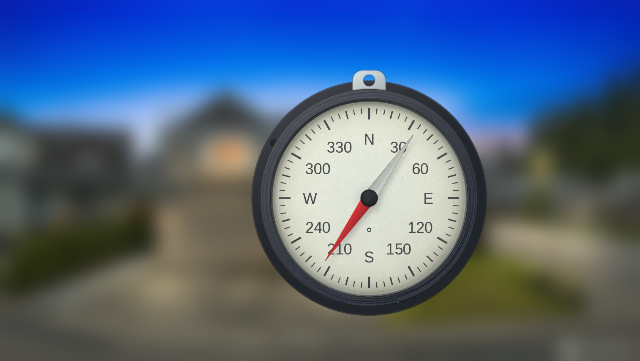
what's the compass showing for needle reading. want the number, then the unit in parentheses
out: 215 (°)
